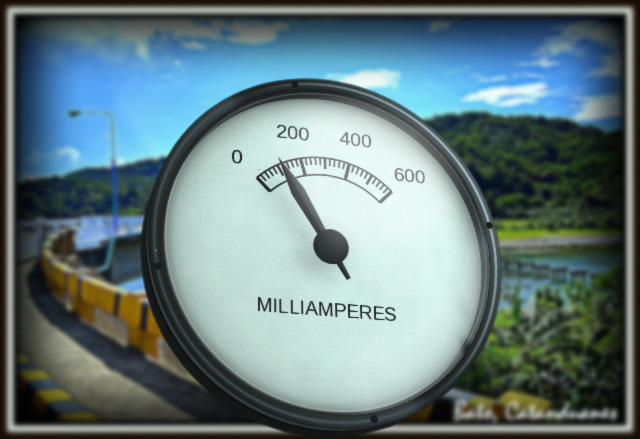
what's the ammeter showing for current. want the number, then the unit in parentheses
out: 100 (mA)
